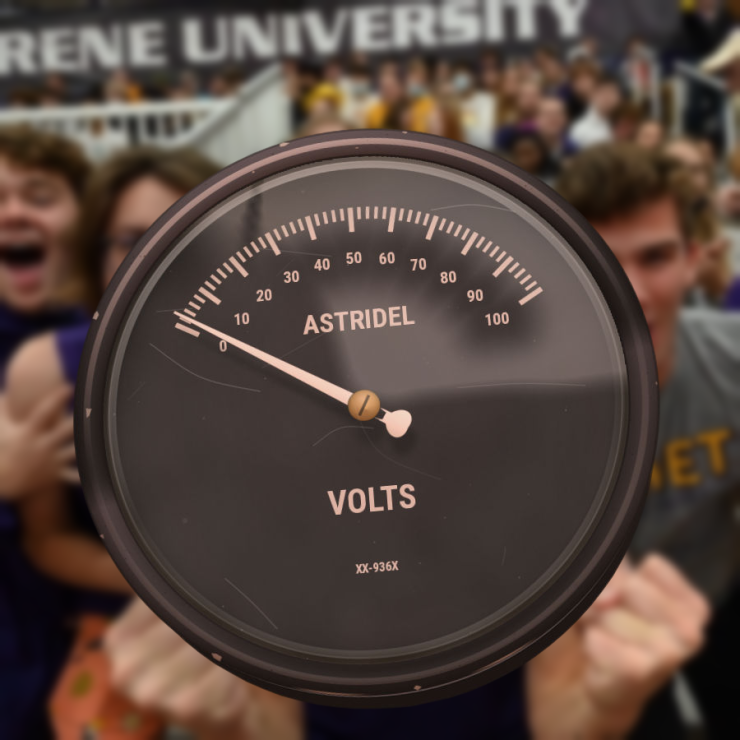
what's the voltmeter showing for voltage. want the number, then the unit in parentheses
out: 2 (V)
